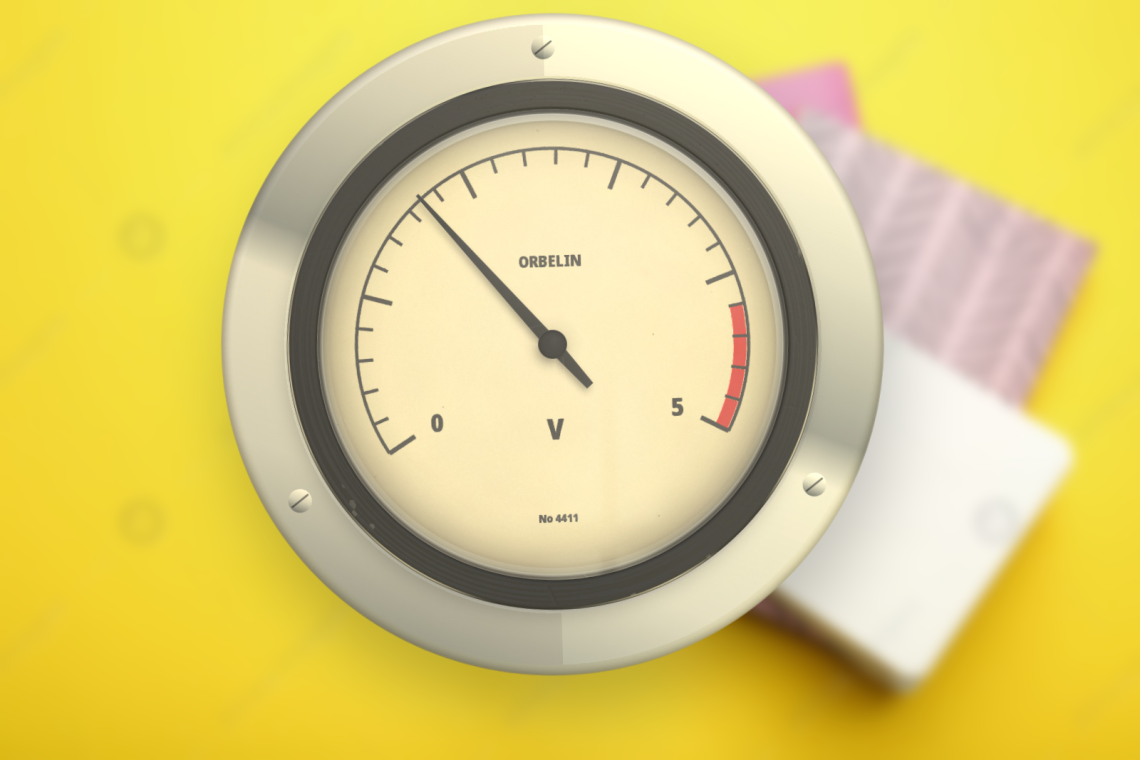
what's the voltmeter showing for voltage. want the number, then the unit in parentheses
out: 1.7 (V)
